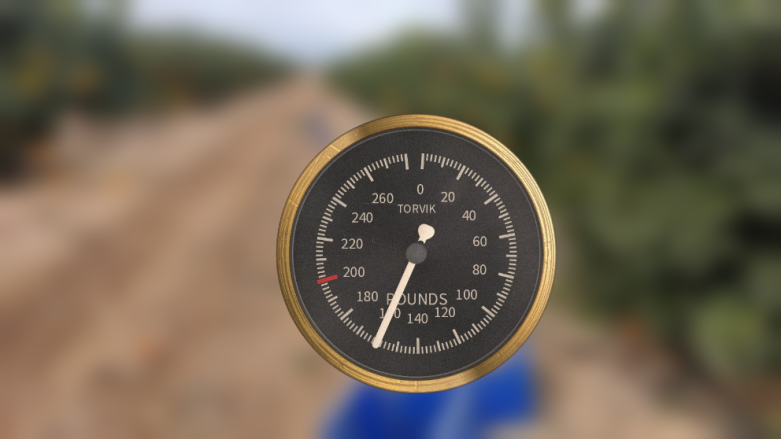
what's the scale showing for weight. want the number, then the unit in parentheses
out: 160 (lb)
